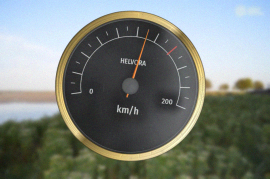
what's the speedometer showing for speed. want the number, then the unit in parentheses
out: 110 (km/h)
